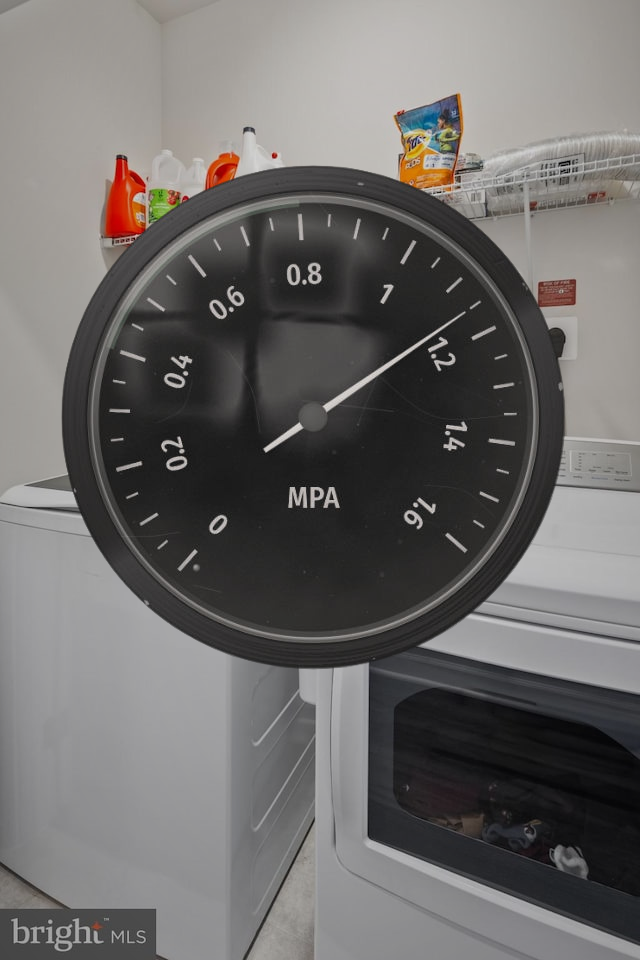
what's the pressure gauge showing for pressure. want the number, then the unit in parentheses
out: 1.15 (MPa)
